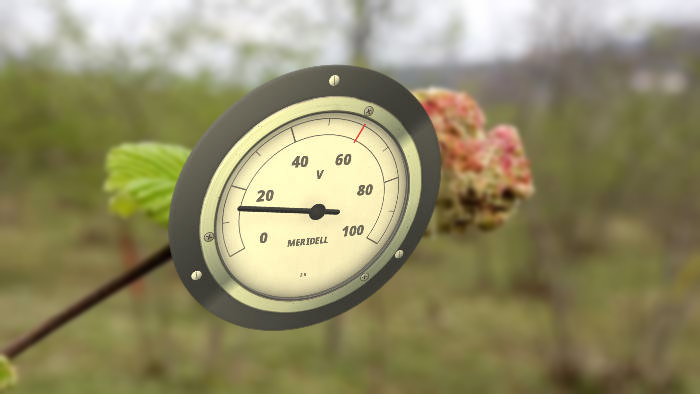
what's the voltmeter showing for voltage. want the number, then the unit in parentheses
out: 15 (V)
